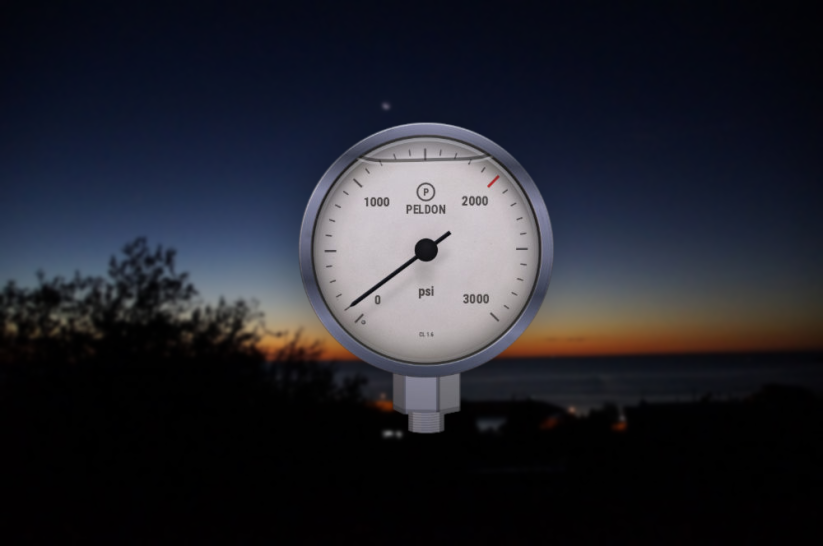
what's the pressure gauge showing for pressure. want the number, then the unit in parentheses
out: 100 (psi)
